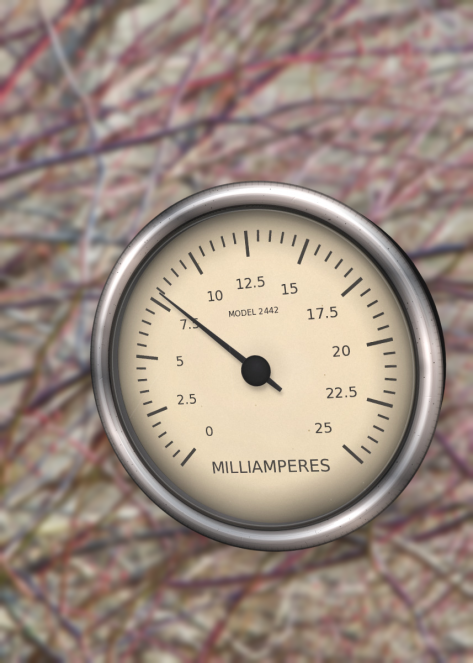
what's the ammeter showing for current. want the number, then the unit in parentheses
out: 8 (mA)
